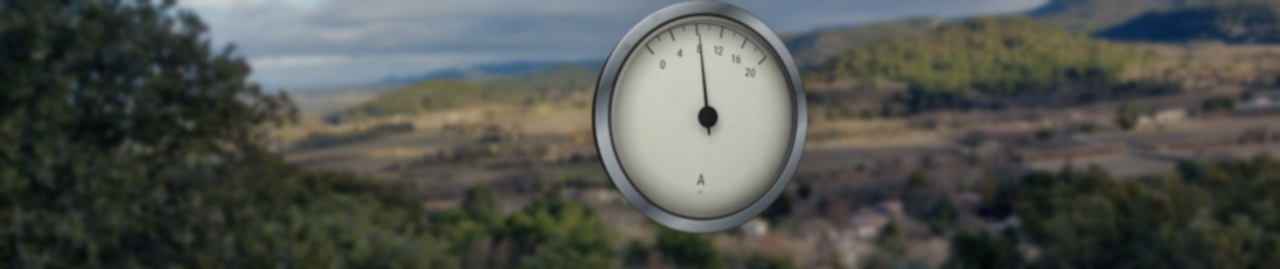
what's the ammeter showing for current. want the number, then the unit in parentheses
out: 8 (A)
